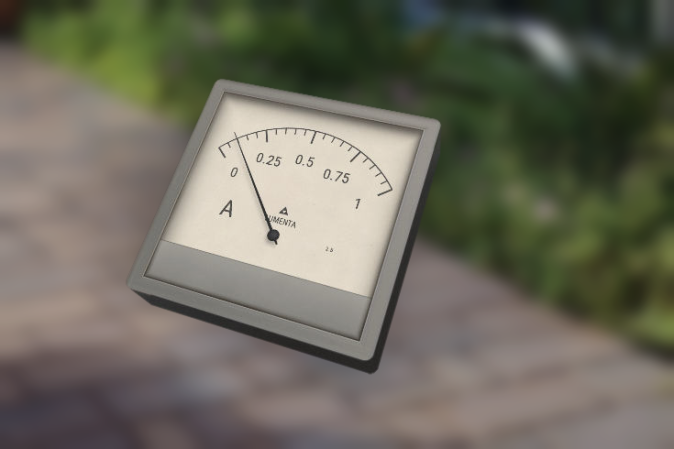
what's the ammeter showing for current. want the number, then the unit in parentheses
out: 0.1 (A)
